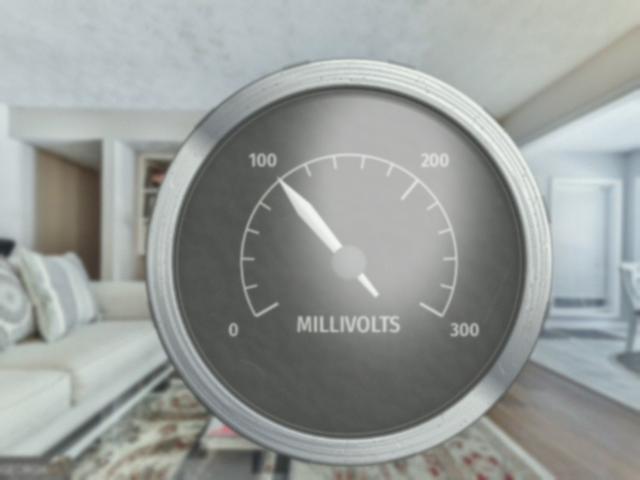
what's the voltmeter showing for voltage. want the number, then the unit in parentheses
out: 100 (mV)
